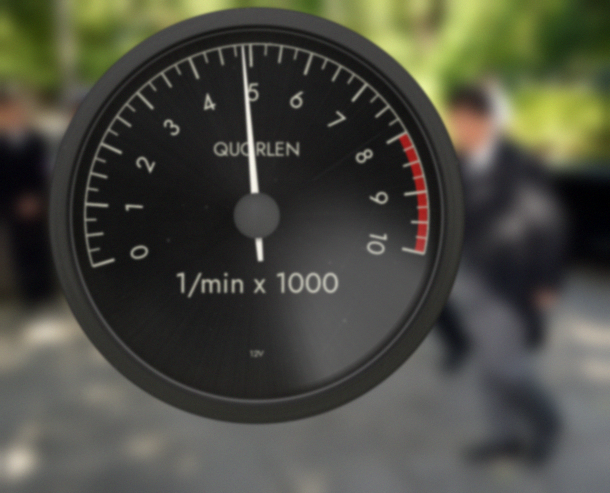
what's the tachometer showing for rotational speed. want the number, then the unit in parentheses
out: 4875 (rpm)
